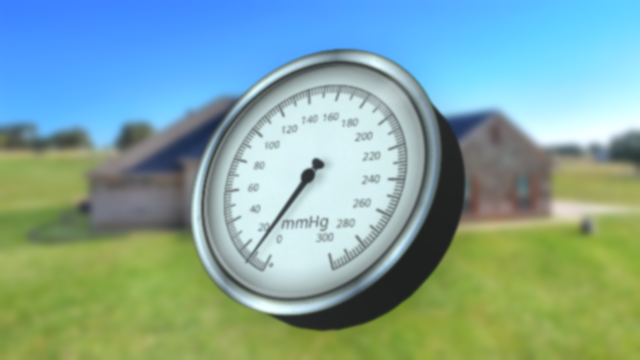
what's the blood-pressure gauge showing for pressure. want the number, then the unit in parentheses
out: 10 (mmHg)
